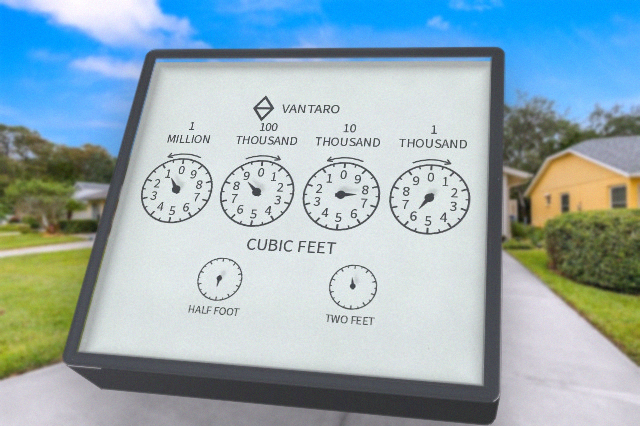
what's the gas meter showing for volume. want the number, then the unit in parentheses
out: 87600 (ft³)
